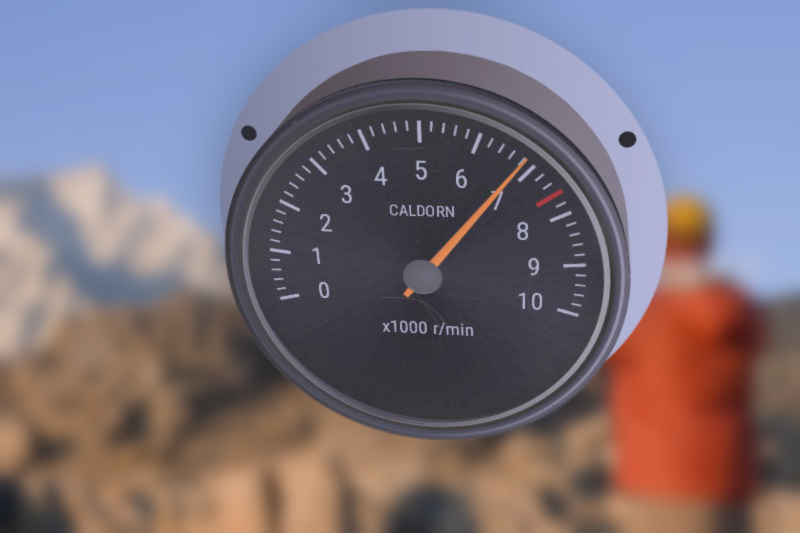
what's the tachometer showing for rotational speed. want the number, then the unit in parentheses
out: 6800 (rpm)
